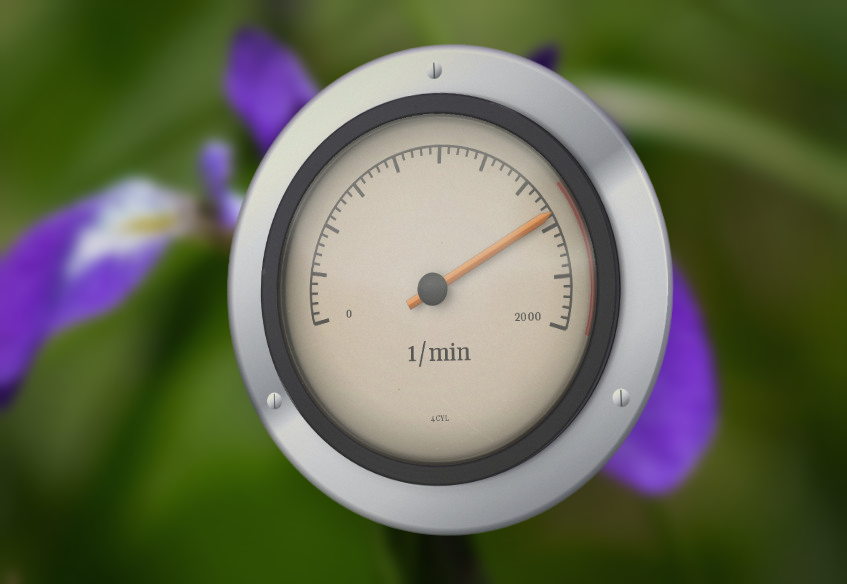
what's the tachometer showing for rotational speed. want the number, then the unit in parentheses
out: 1560 (rpm)
